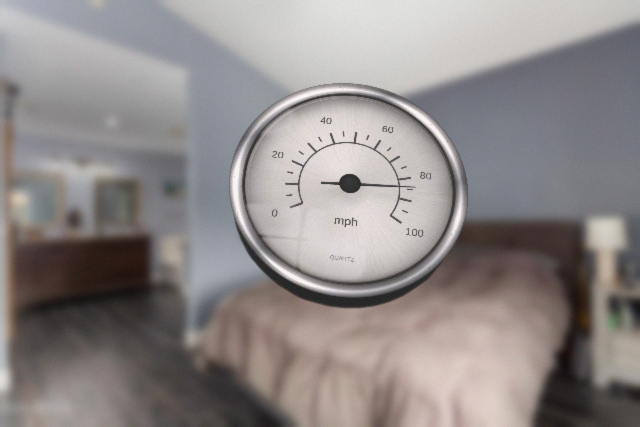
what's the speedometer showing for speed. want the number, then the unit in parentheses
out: 85 (mph)
